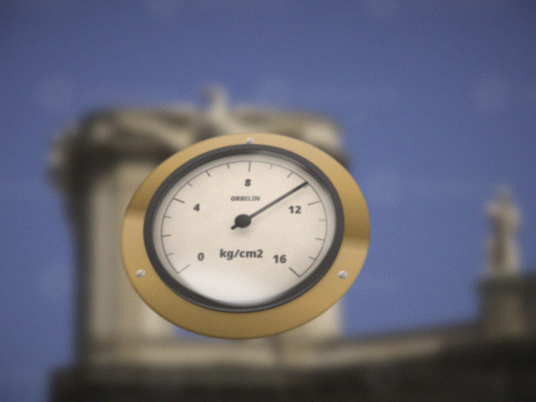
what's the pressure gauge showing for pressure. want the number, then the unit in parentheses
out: 11 (kg/cm²)
